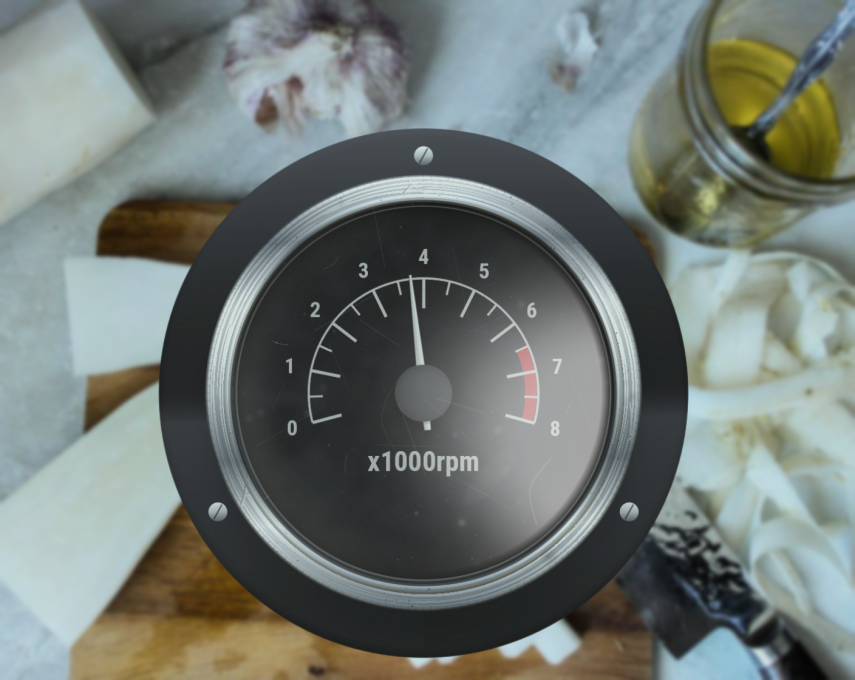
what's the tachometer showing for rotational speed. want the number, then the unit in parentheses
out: 3750 (rpm)
